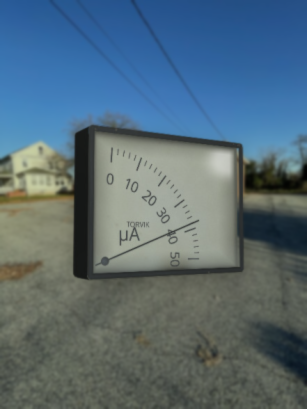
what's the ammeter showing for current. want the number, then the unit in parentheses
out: 38 (µA)
